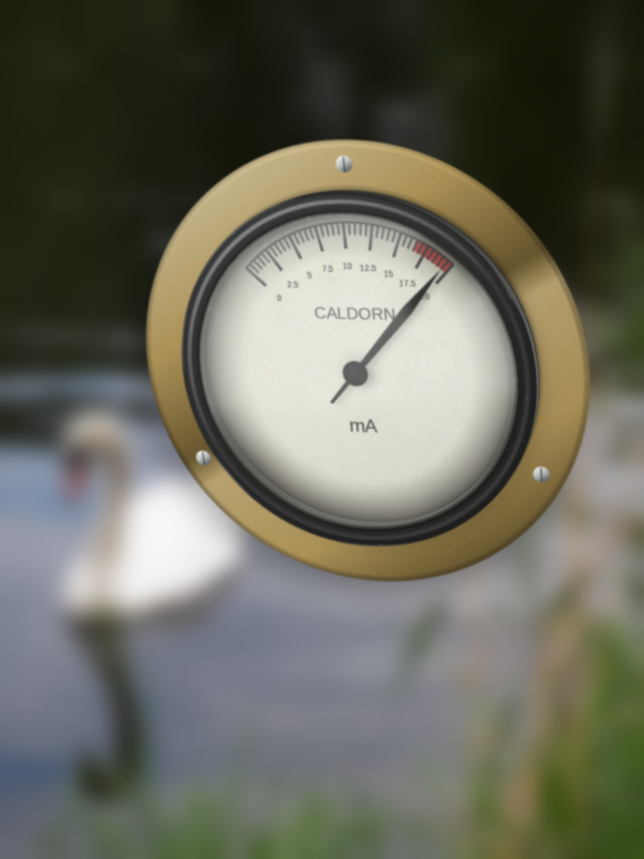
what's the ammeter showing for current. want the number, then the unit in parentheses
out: 19.5 (mA)
